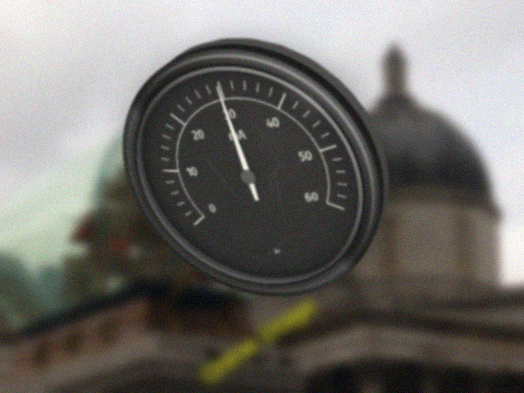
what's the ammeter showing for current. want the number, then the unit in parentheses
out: 30 (mA)
